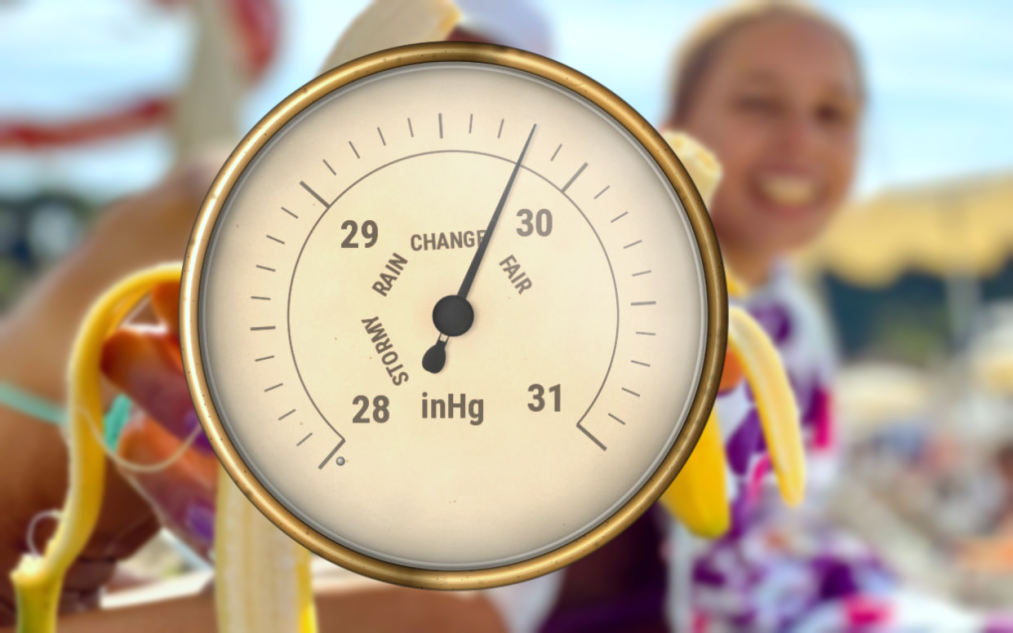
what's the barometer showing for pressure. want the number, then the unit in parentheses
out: 29.8 (inHg)
